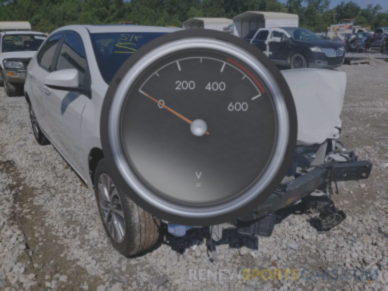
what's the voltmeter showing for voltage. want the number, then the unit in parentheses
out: 0 (V)
